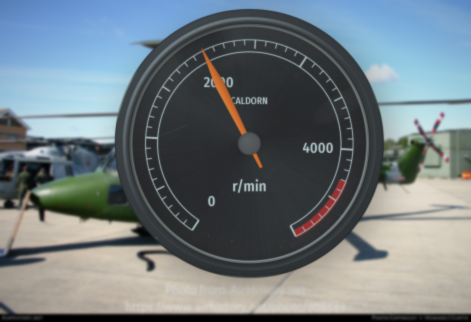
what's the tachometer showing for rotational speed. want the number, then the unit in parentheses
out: 2000 (rpm)
